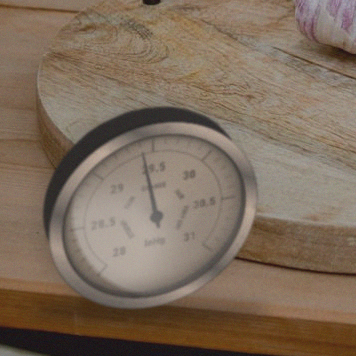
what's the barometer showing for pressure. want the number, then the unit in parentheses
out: 29.4 (inHg)
